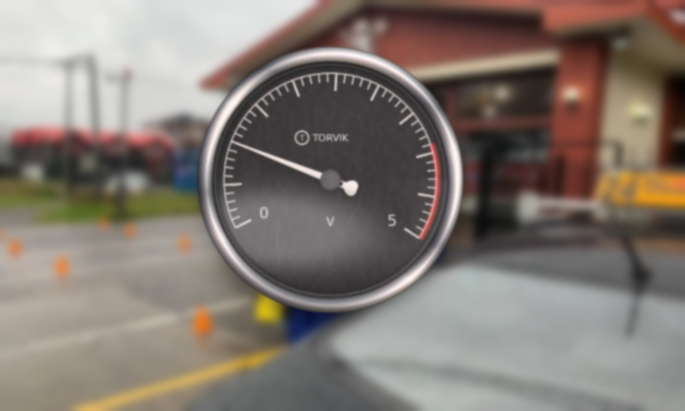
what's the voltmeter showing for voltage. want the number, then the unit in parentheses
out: 1 (V)
